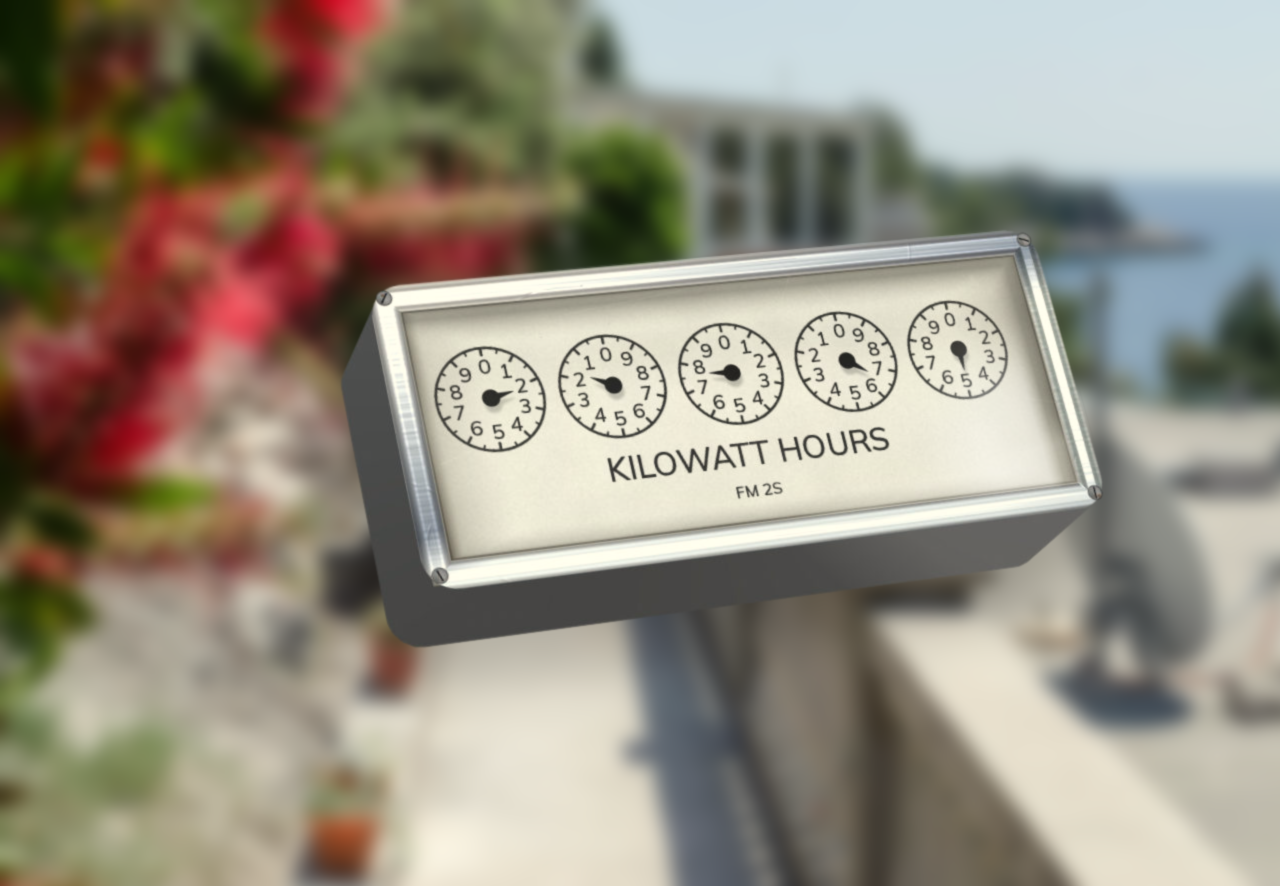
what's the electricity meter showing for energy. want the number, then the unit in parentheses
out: 21765 (kWh)
